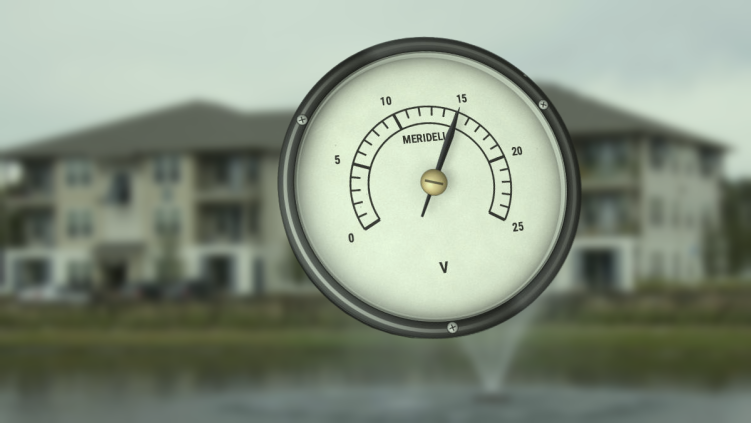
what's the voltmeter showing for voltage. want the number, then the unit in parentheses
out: 15 (V)
